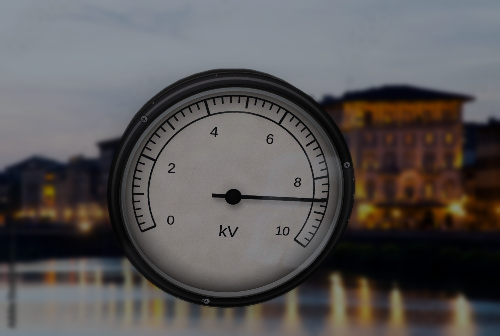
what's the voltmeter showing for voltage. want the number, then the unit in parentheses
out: 8.6 (kV)
